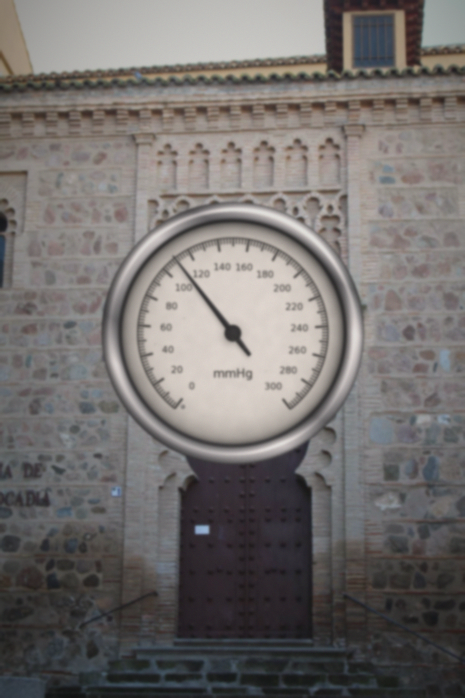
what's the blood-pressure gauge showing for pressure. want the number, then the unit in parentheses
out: 110 (mmHg)
